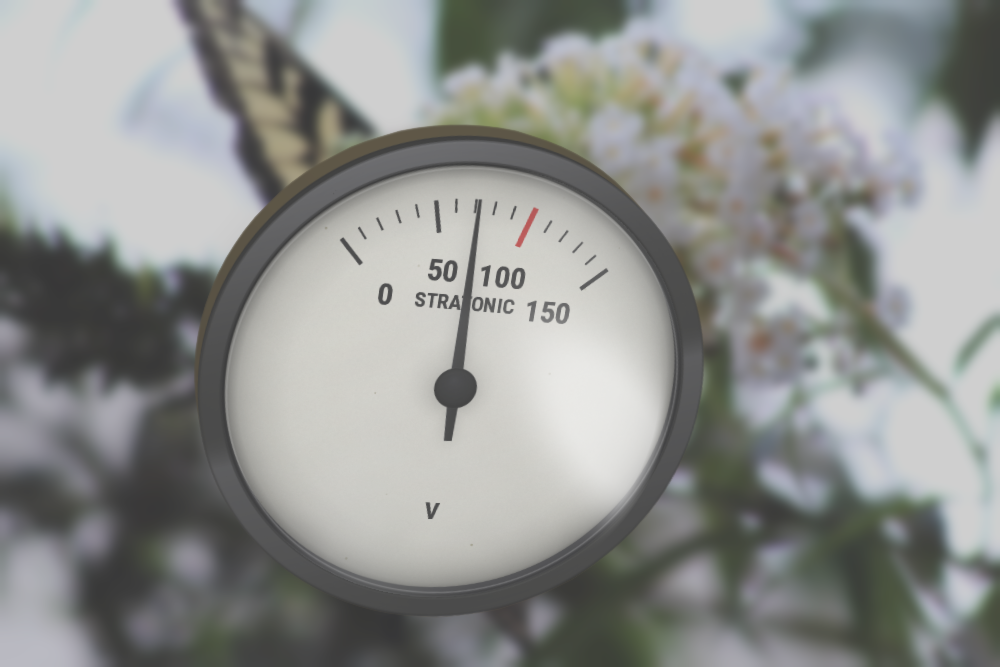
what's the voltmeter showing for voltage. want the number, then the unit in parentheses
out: 70 (V)
